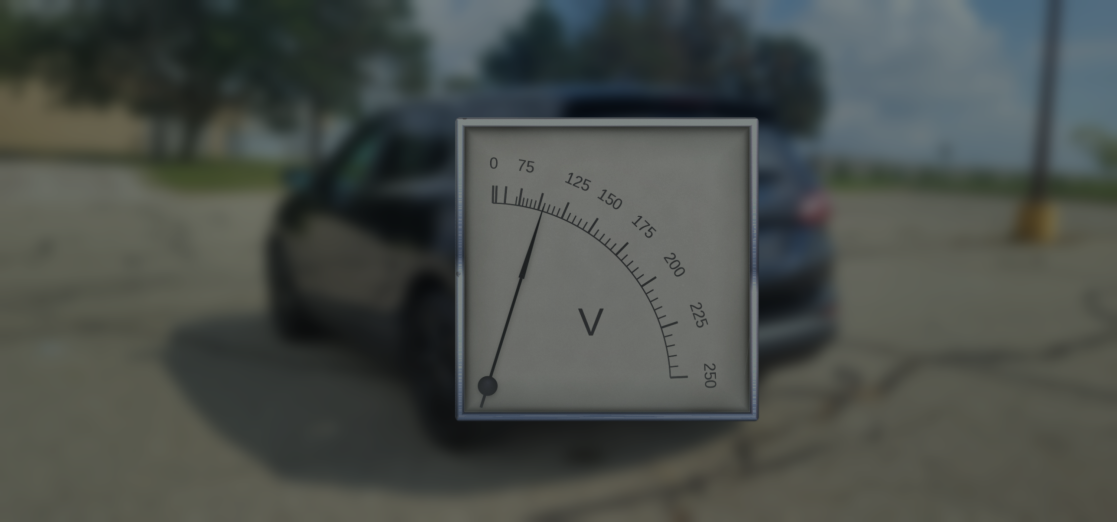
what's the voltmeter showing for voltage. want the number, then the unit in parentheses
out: 105 (V)
